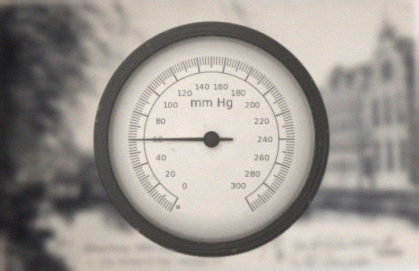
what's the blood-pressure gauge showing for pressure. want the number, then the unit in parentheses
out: 60 (mmHg)
